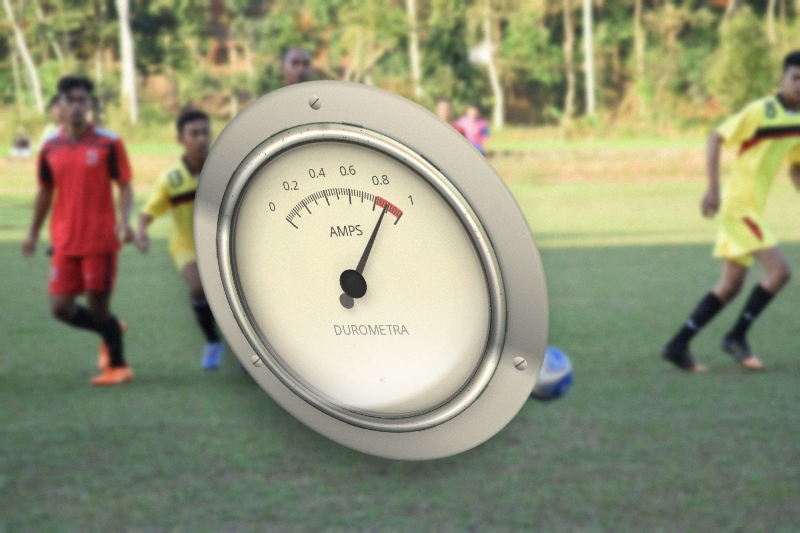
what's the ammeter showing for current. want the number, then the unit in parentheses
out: 0.9 (A)
